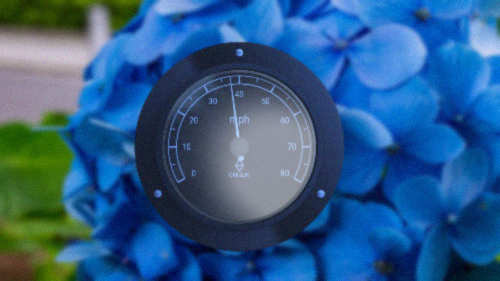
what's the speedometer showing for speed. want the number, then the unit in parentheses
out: 37.5 (mph)
